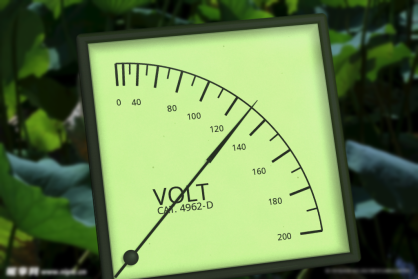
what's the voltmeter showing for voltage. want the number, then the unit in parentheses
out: 130 (V)
